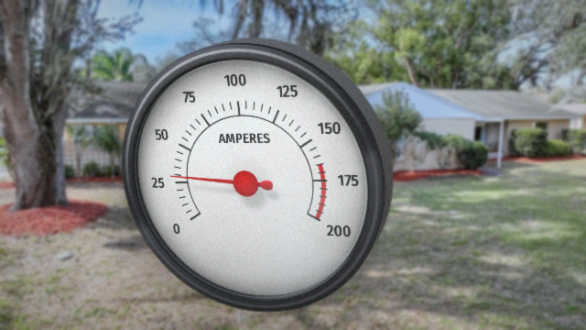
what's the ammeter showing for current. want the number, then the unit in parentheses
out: 30 (A)
